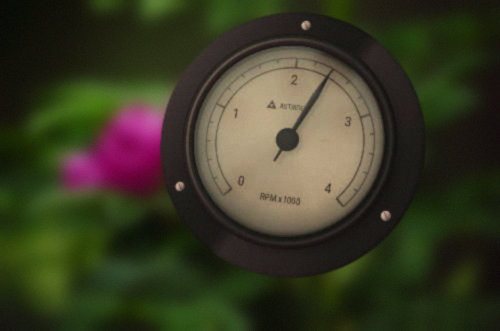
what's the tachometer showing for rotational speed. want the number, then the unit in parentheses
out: 2400 (rpm)
